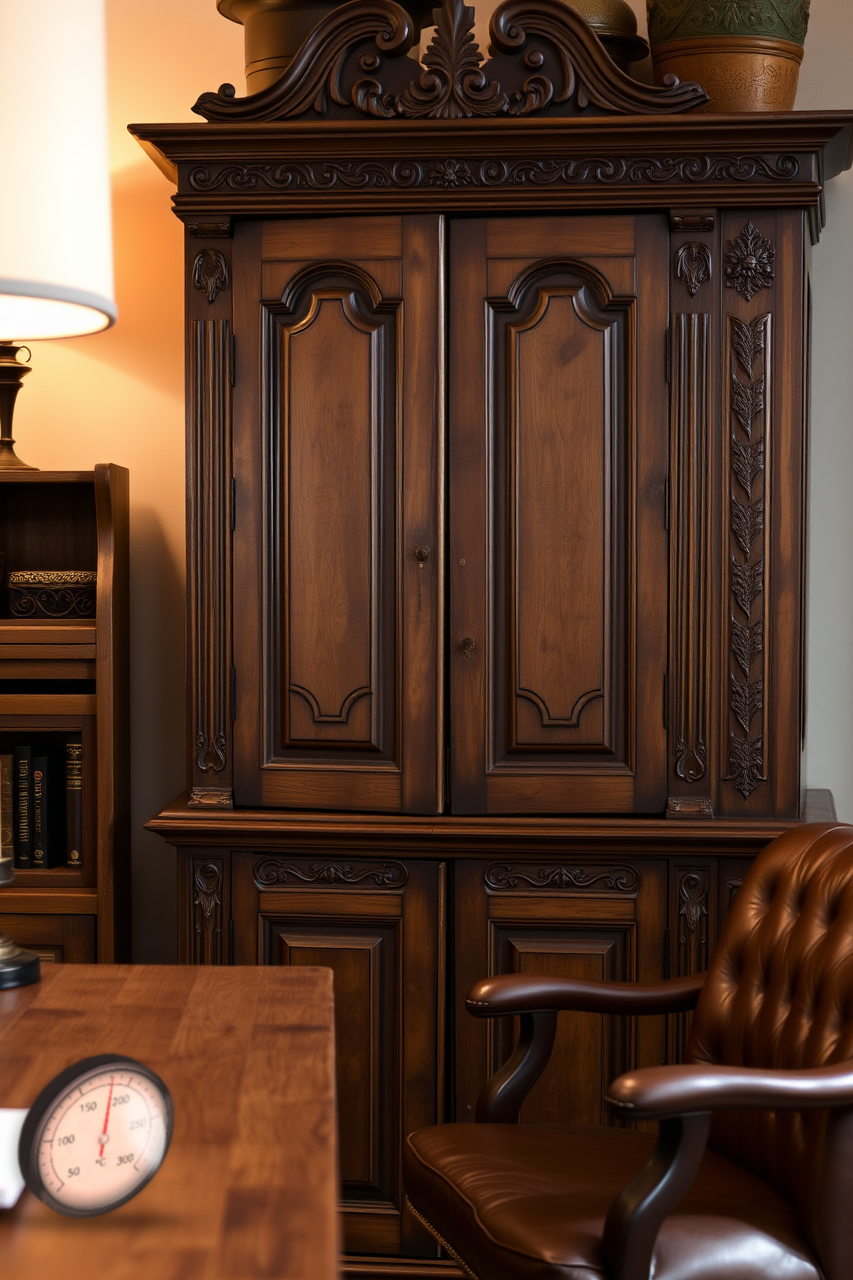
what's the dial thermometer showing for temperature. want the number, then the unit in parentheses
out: 180 (°C)
